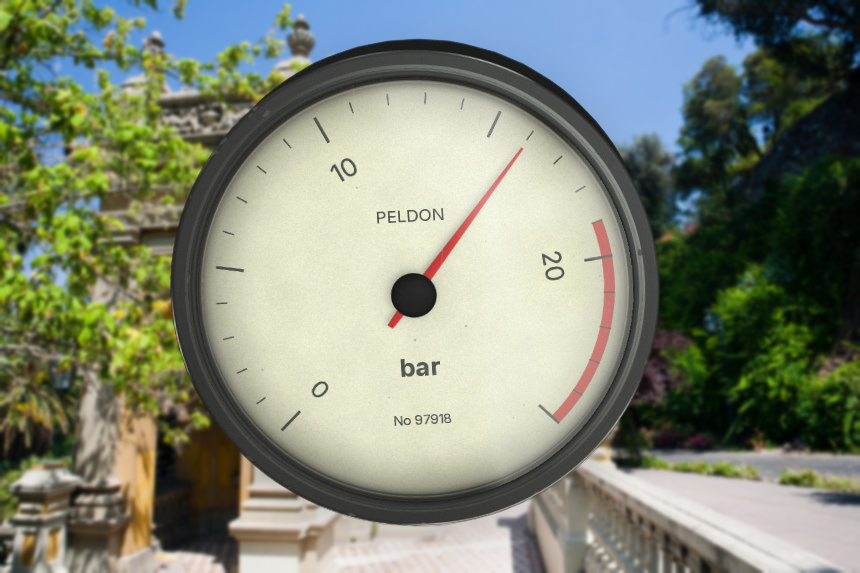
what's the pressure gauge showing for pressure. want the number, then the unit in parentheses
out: 16 (bar)
